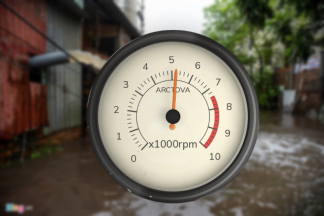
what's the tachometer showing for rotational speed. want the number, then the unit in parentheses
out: 5200 (rpm)
